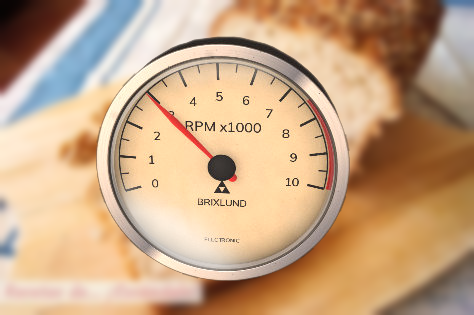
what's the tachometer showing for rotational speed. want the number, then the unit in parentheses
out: 3000 (rpm)
